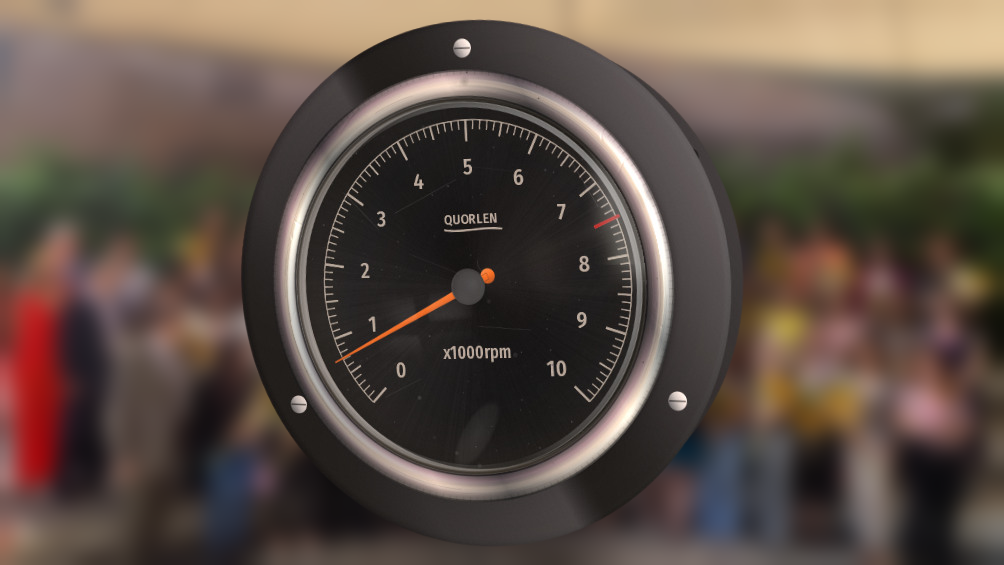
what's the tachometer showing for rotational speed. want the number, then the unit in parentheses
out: 700 (rpm)
